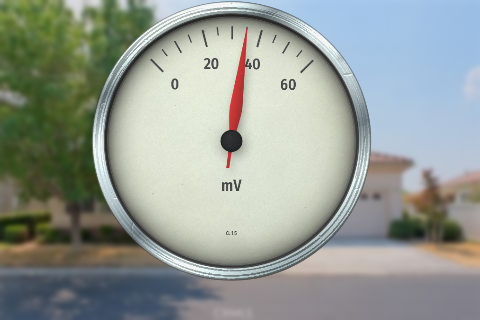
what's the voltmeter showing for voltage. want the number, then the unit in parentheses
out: 35 (mV)
